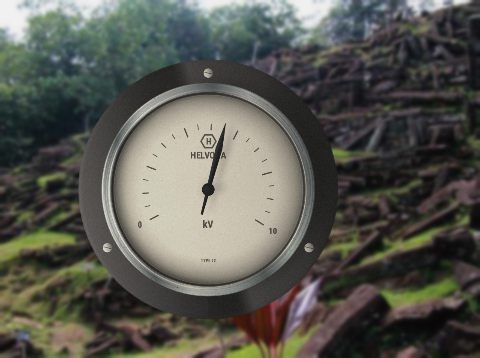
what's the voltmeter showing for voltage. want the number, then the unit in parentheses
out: 5.5 (kV)
